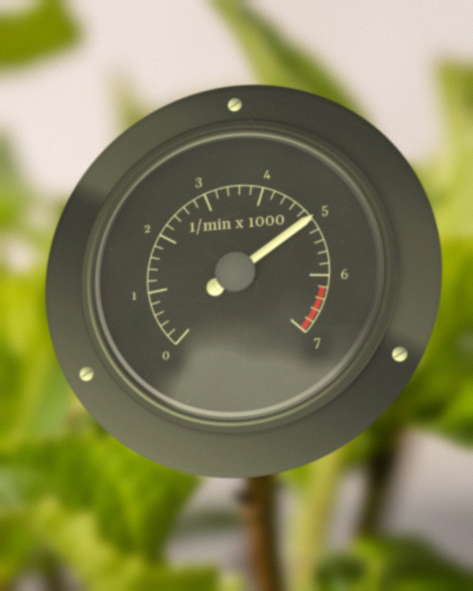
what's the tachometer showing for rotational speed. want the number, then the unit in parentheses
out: 5000 (rpm)
